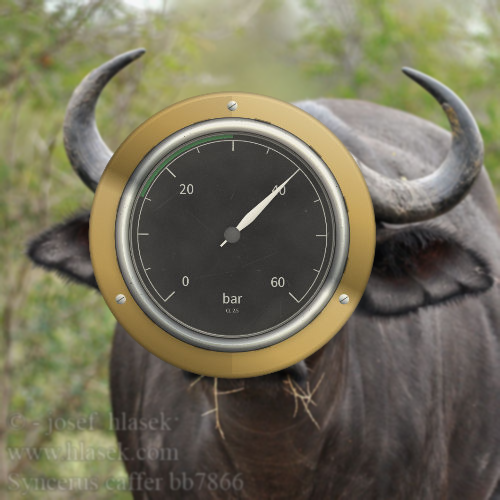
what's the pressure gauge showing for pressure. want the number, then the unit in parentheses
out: 40 (bar)
